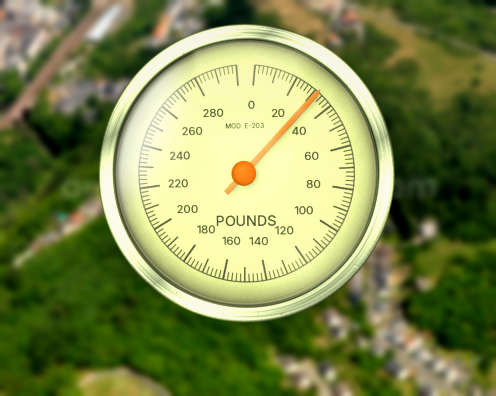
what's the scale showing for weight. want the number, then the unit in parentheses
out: 32 (lb)
